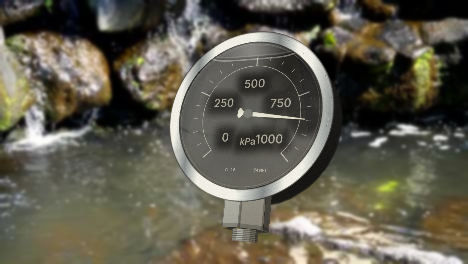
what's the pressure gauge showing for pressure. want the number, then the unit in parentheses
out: 850 (kPa)
